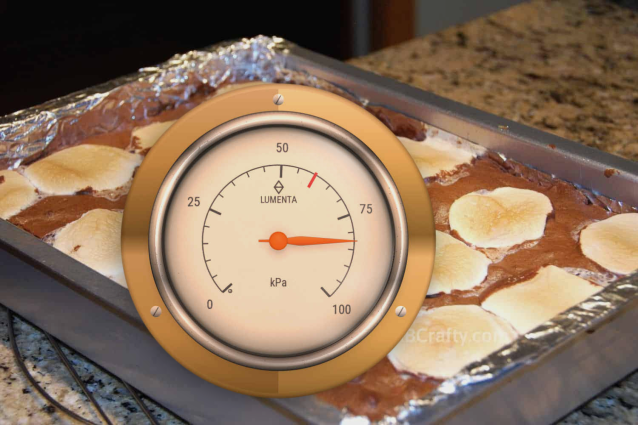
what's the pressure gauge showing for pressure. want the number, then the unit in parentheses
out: 82.5 (kPa)
